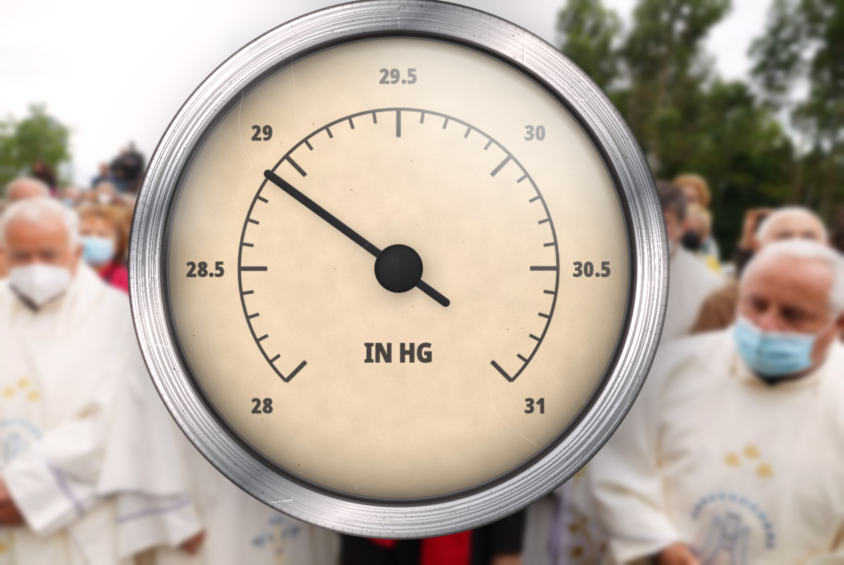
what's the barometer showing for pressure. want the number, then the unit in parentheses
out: 28.9 (inHg)
